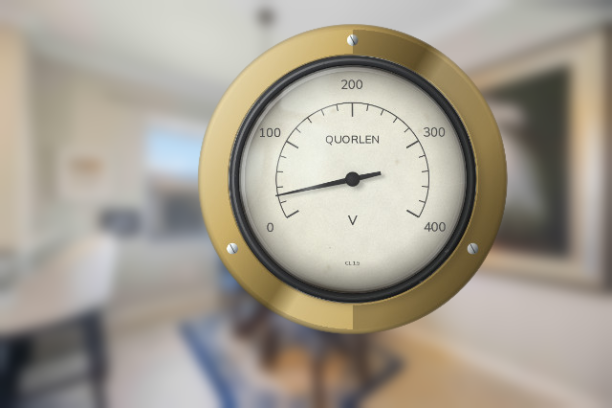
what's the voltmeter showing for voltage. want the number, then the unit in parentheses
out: 30 (V)
